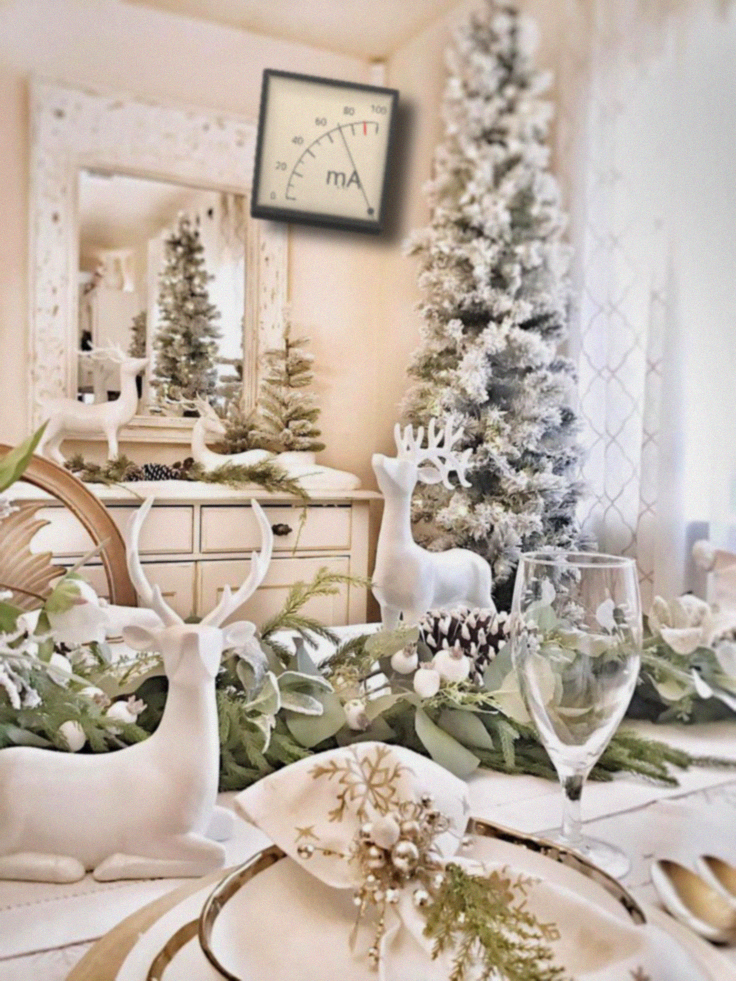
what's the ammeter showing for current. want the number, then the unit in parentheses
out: 70 (mA)
